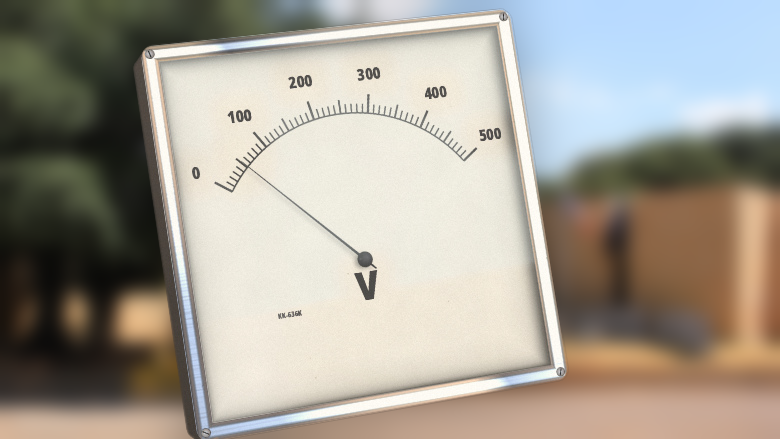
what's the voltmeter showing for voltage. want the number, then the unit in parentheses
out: 50 (V)
